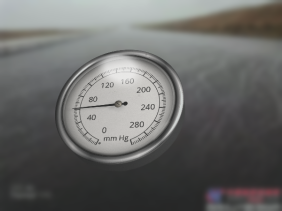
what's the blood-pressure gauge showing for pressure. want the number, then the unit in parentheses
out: 60 (mmHg)
